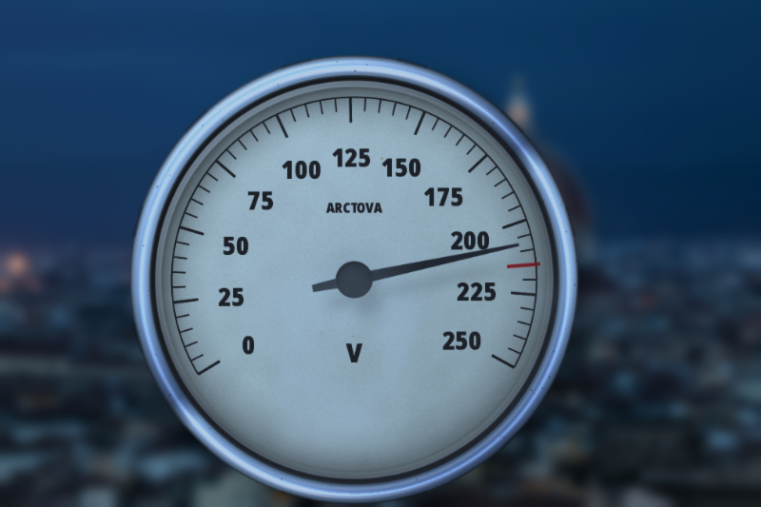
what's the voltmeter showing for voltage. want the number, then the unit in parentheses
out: 207.5 (V)
